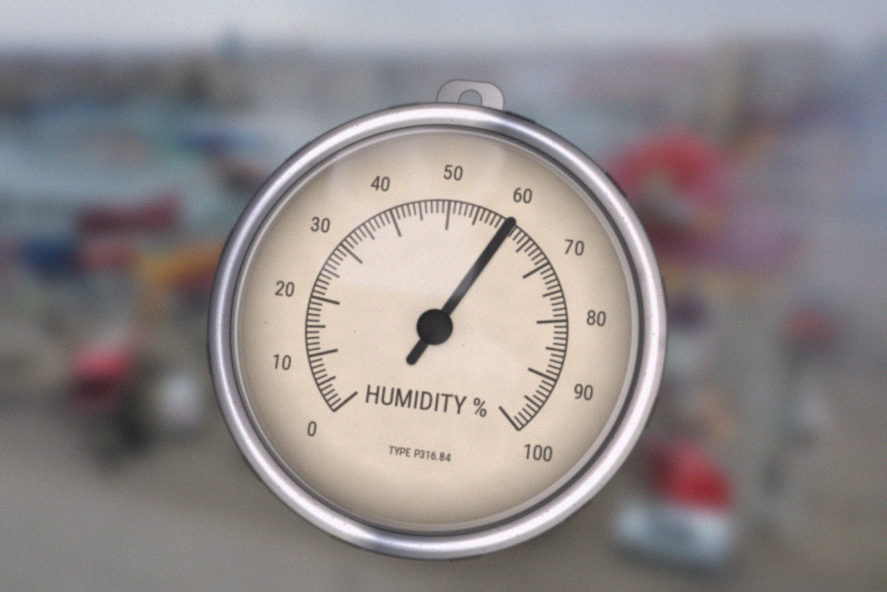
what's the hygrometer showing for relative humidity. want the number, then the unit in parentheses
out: 61 (%)
